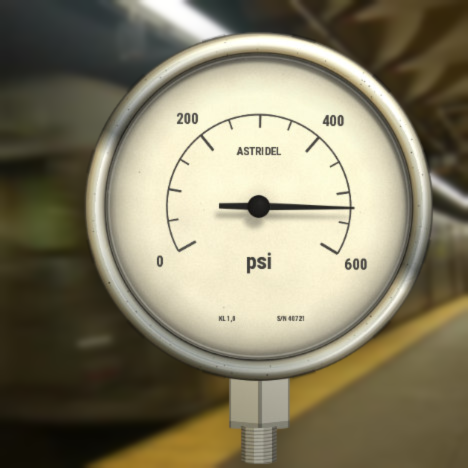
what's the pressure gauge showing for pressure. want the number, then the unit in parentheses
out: 525 (psi)
